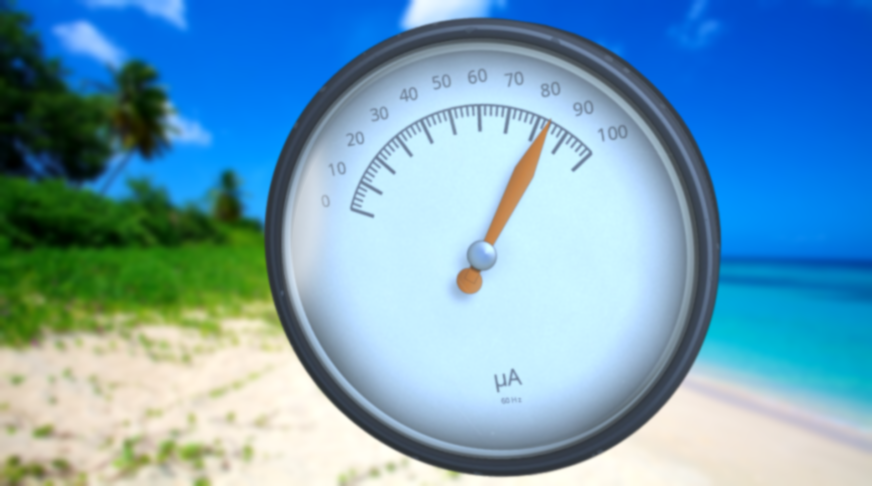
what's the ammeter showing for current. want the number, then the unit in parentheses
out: 84 (µA)
